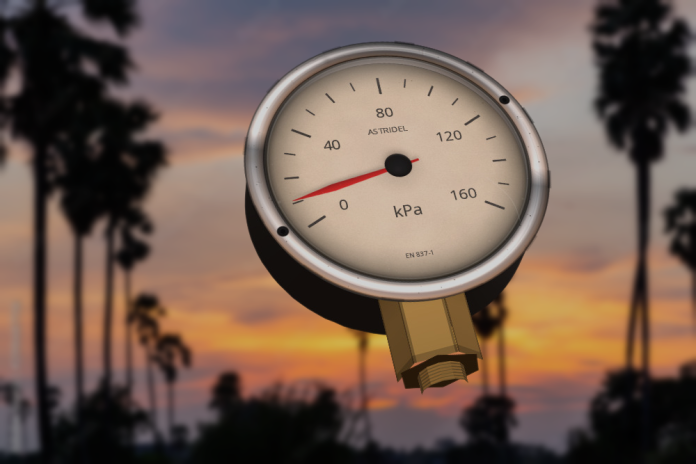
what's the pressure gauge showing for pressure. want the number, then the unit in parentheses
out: 10 (kPa)
